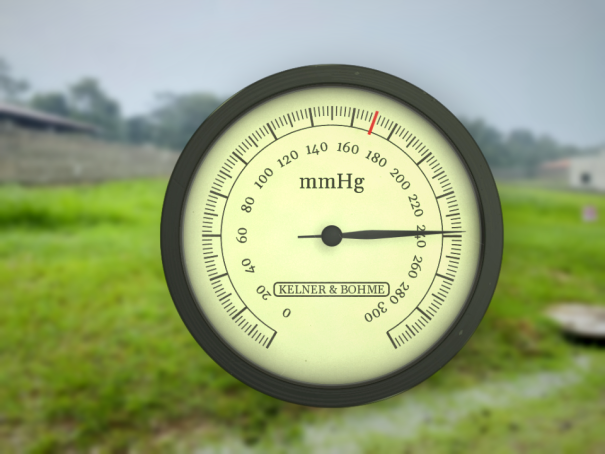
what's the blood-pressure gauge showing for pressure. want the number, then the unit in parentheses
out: 238 (mmHg)
